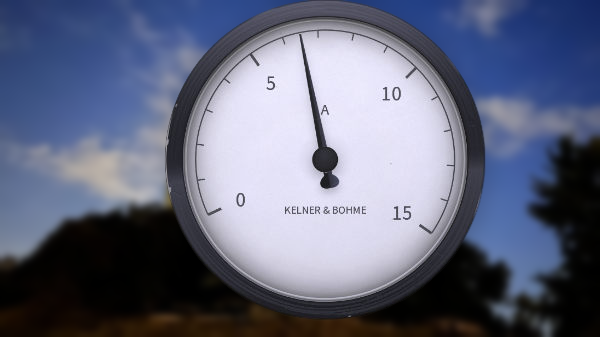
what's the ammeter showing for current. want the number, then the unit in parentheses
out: 6.5 (A)
